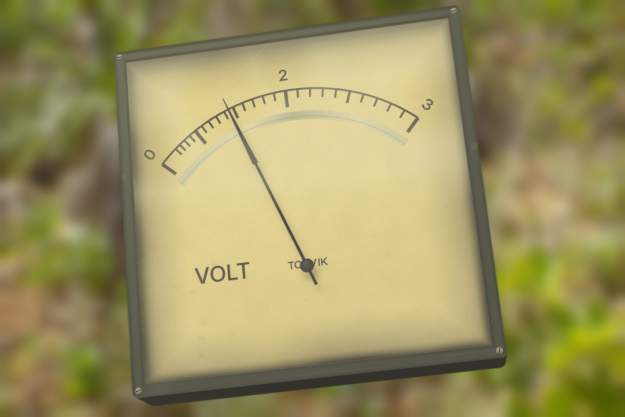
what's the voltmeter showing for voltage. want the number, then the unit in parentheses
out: 1.45 (V)
